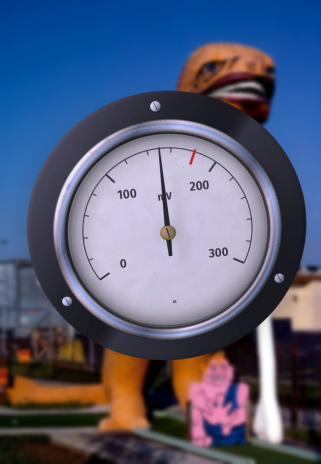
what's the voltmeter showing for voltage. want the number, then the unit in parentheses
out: 150 (mV)
